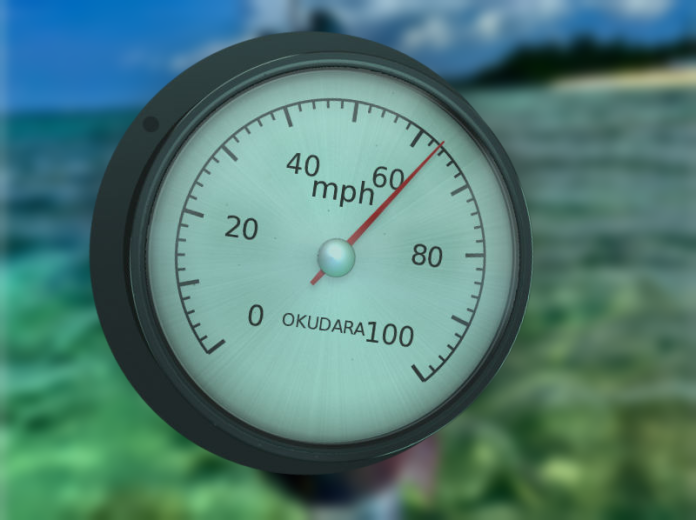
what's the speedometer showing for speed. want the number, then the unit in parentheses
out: 63 (mph)
